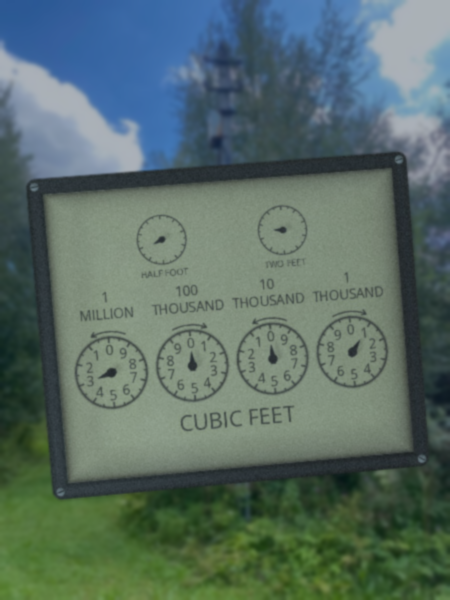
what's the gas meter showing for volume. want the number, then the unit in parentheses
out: 300100 (ft³)
